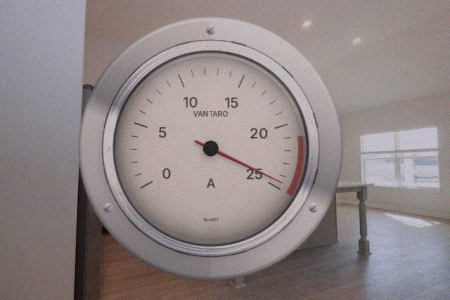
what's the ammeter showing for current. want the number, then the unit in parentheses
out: 24.5 (A)
